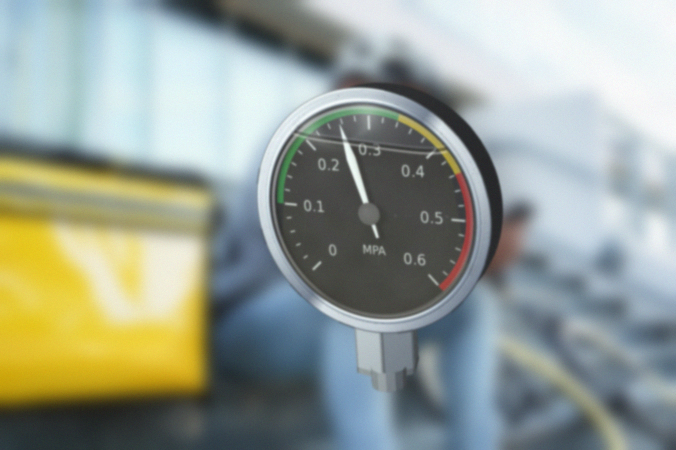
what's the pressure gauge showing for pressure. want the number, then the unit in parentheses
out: 0.26 (MPa)
